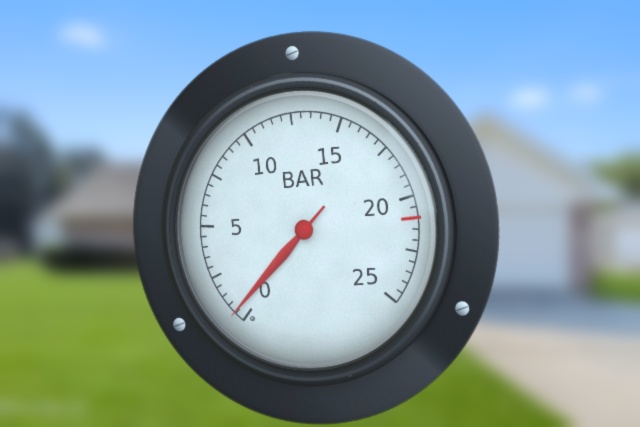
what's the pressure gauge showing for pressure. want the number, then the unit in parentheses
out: 0.5 (bar)
